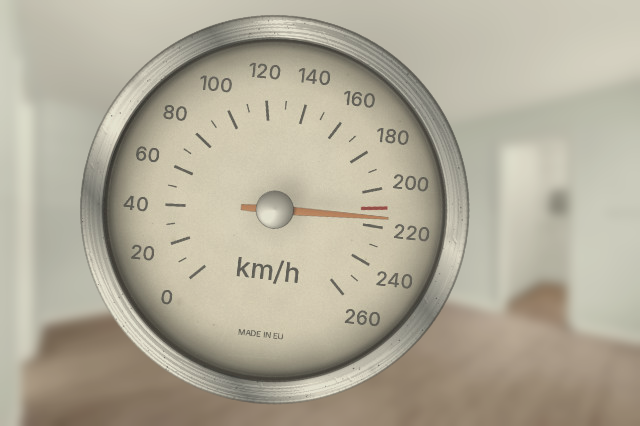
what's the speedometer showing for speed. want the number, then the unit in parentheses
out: 215 (km/h)
